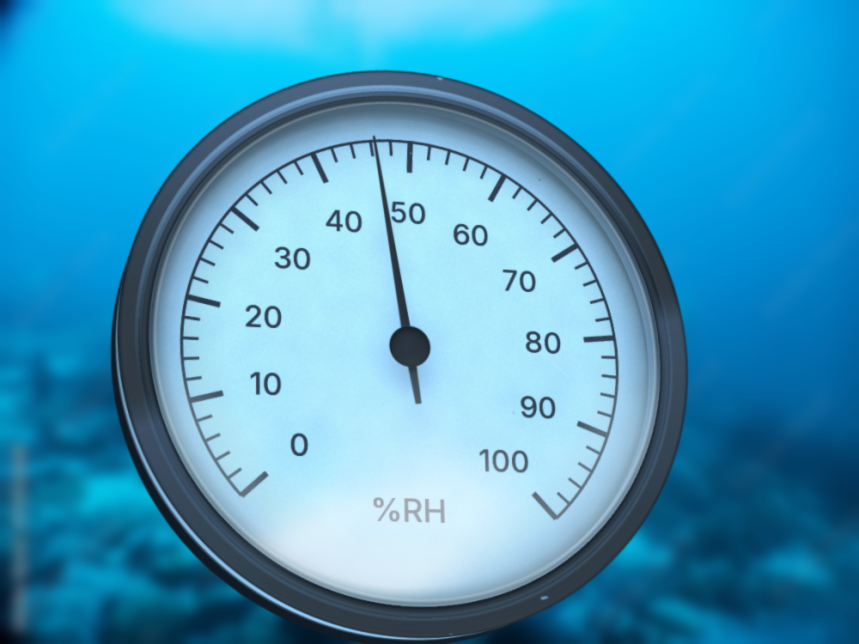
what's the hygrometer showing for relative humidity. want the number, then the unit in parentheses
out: 46 (%)
